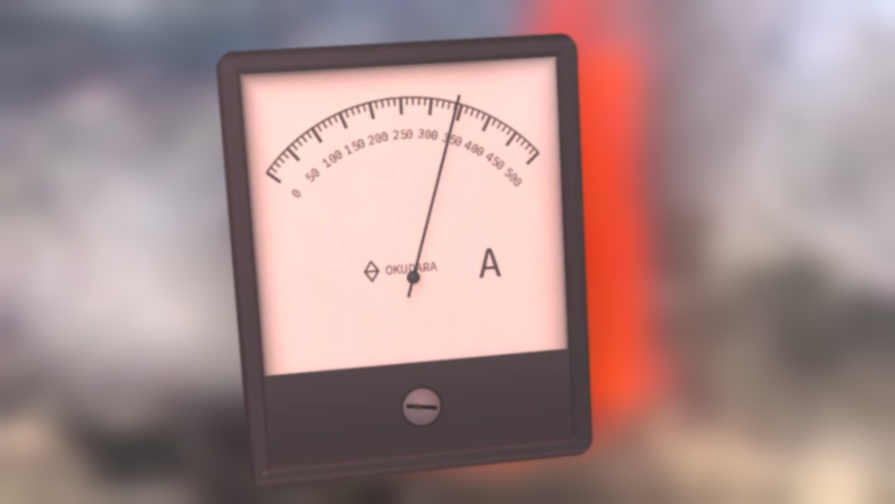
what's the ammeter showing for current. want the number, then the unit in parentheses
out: 340 (A)
